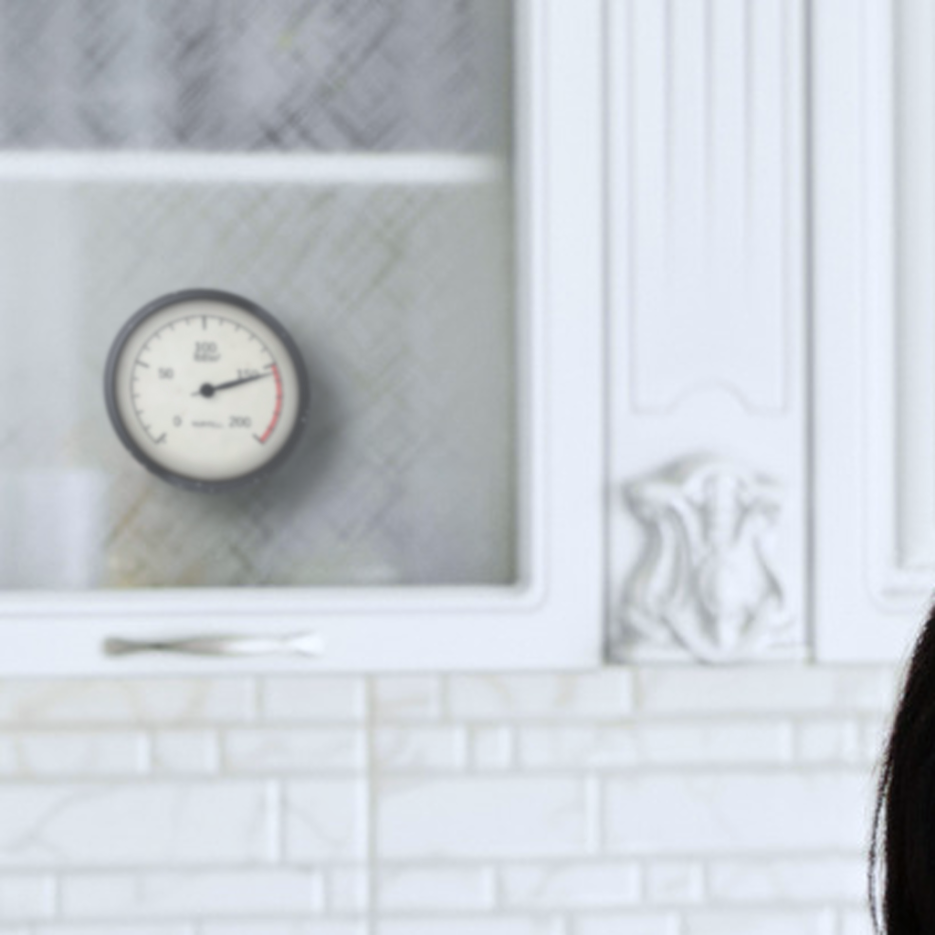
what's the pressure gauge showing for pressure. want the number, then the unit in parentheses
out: 155 (psi)
